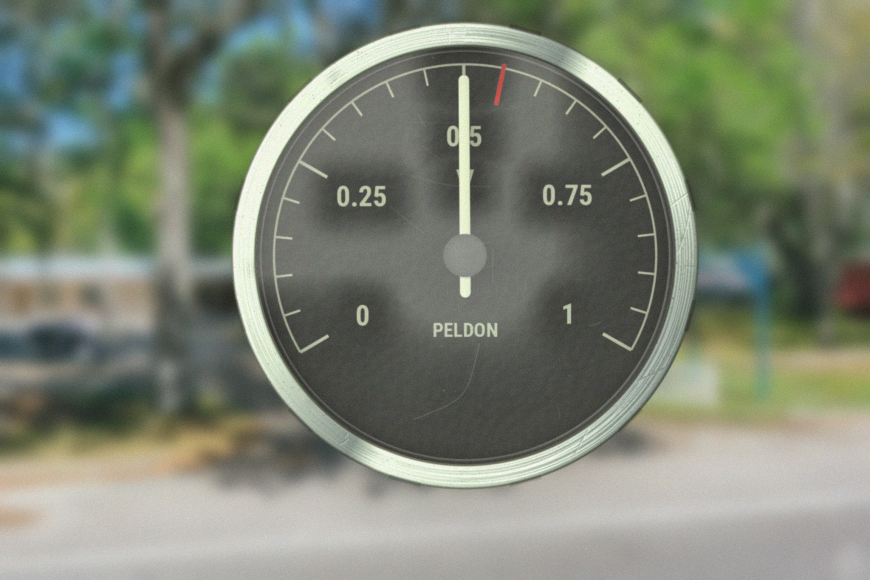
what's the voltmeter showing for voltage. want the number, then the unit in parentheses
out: 0.5 (V)
